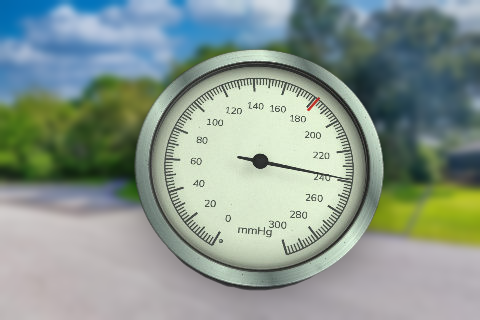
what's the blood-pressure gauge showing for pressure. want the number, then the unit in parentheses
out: 240 (mmHg)
